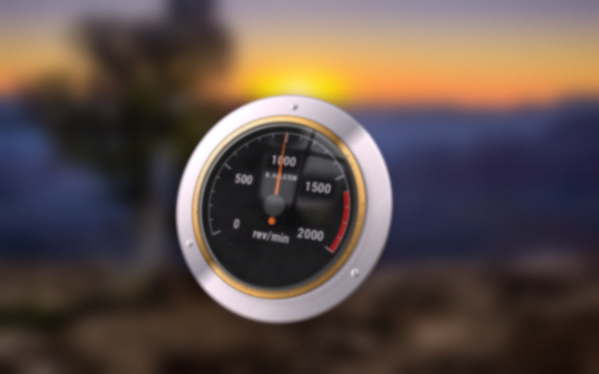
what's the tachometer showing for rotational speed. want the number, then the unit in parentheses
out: 1000 (rpm)
